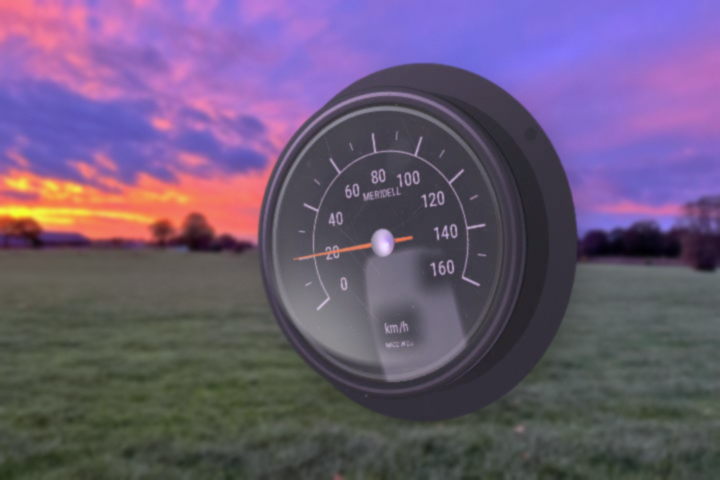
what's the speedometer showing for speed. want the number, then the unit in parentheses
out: 20 (km/h)
